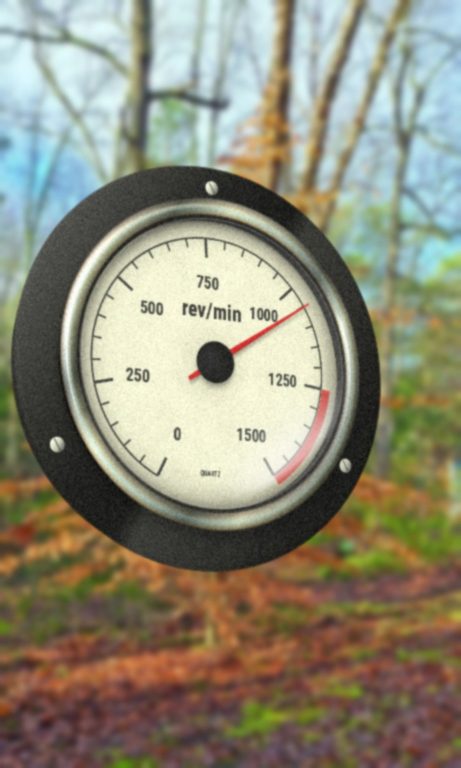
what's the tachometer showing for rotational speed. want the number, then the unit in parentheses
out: 1050 (rpm)
